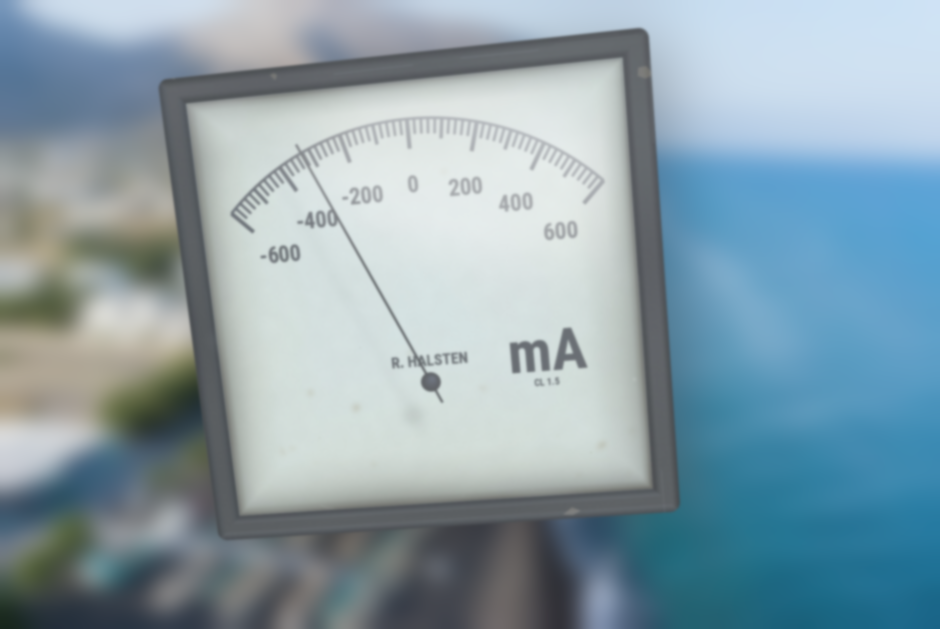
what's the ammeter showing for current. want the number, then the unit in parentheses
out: -320 (mA)
